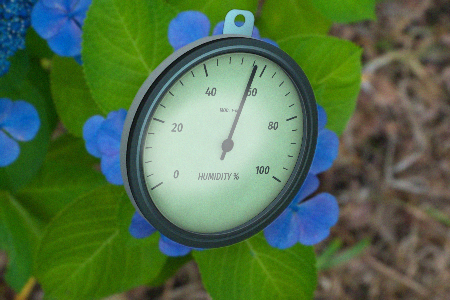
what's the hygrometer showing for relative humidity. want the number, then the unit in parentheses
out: 56 (%)
